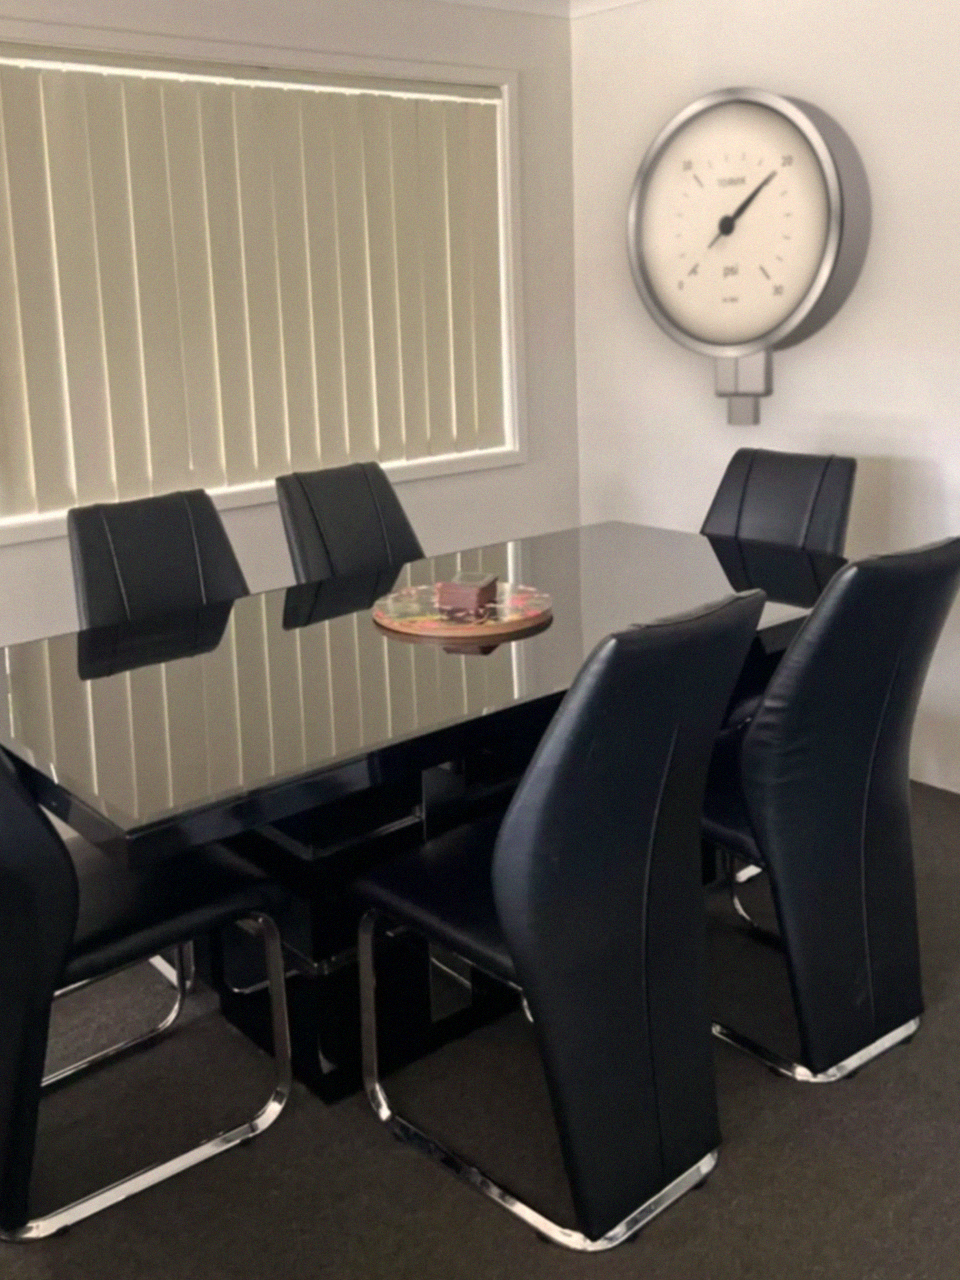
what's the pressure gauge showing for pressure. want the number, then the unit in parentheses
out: 20 (psi)
